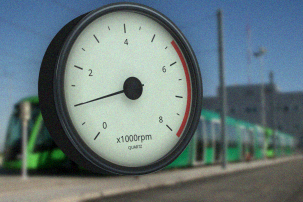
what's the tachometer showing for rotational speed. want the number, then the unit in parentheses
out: 1000 (rpm)
